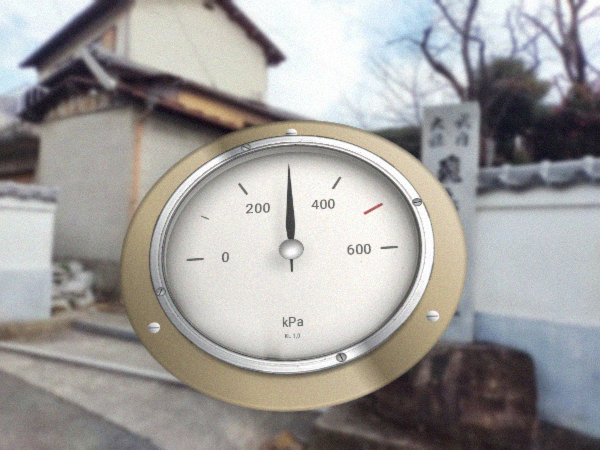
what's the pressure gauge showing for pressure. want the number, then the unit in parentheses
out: 300 (kPa)
